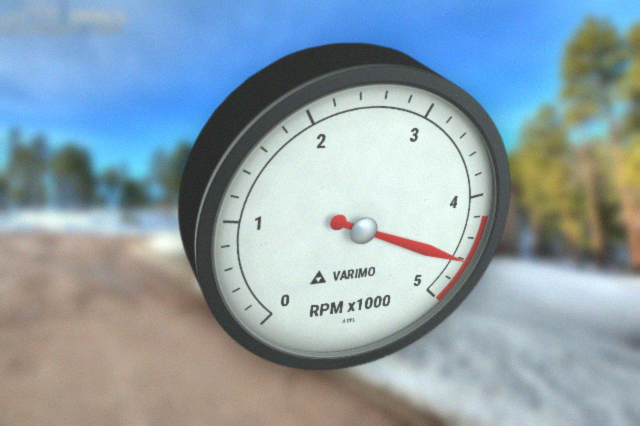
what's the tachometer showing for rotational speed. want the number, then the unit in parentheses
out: 4600 (rpm)
